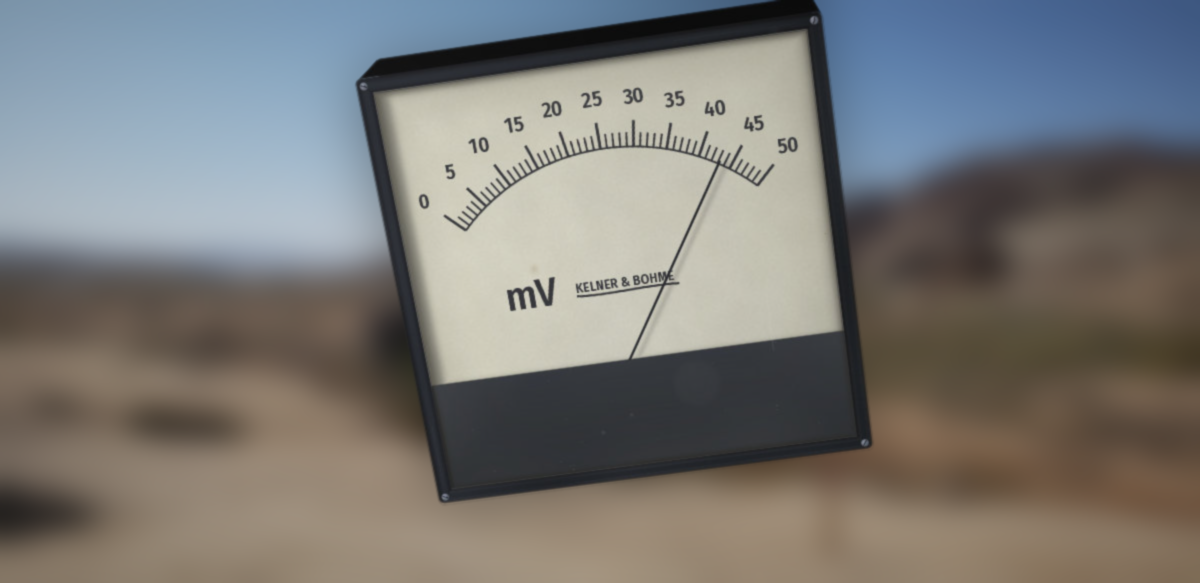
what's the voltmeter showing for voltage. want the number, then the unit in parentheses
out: 43 (mV)
